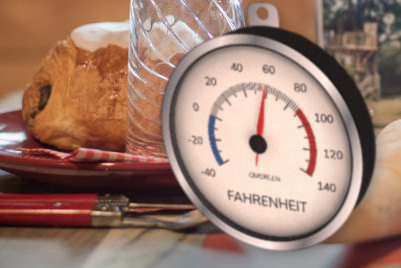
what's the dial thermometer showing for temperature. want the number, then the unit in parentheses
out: 60 (°F)
